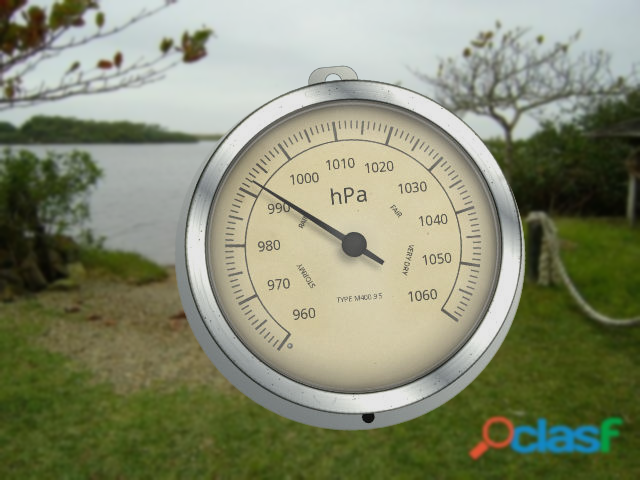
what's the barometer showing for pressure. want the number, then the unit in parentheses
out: 992 (hPa)
